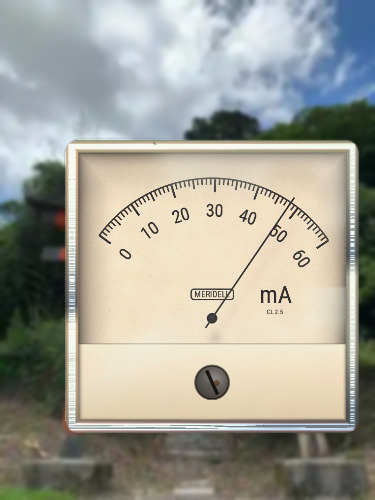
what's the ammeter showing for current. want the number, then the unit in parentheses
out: 48 (mA)
